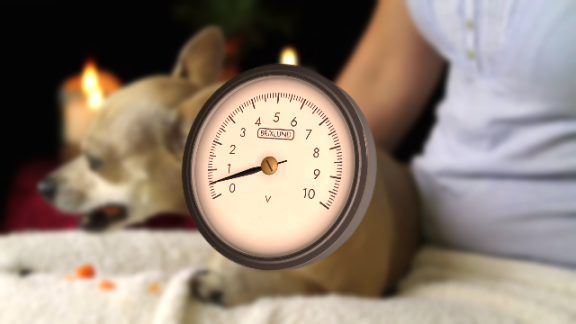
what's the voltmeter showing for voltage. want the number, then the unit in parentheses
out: 0.5 (V)
